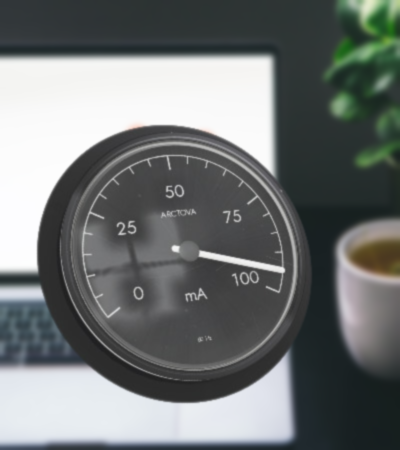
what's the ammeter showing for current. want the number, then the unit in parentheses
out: 95 (mA)
